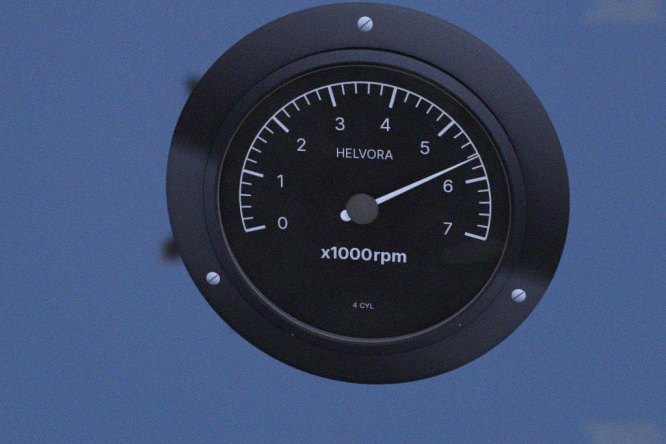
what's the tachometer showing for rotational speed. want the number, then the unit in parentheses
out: 5600 (rpm)
